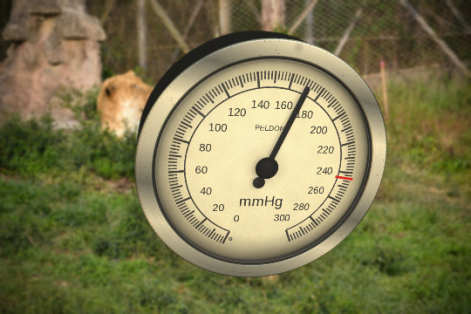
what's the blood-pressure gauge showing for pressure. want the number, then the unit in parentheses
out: 170 (mmHg)
